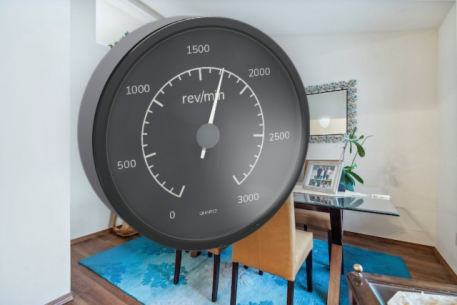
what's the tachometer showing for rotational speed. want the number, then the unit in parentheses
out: 1700 (rpm)
